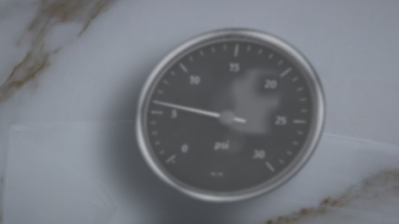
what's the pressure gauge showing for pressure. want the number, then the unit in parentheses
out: 6 (psi)
